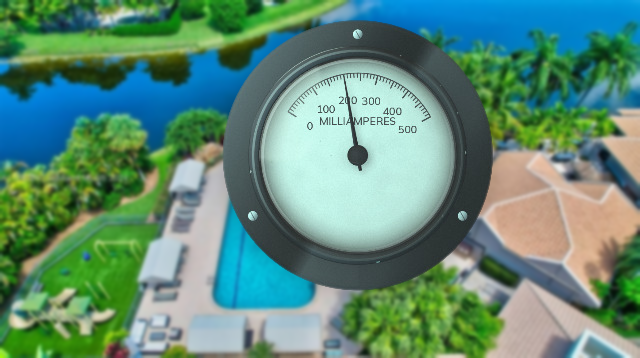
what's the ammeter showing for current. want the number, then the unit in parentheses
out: 200 (mA)
